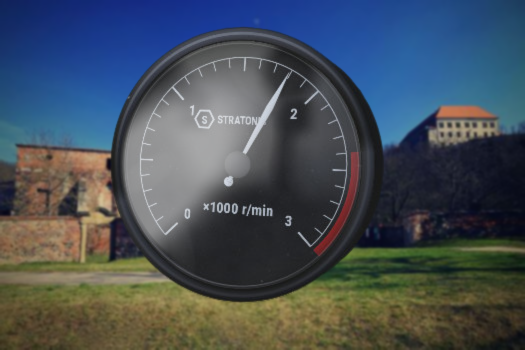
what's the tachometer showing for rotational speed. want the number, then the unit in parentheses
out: 1800 (rpm)
